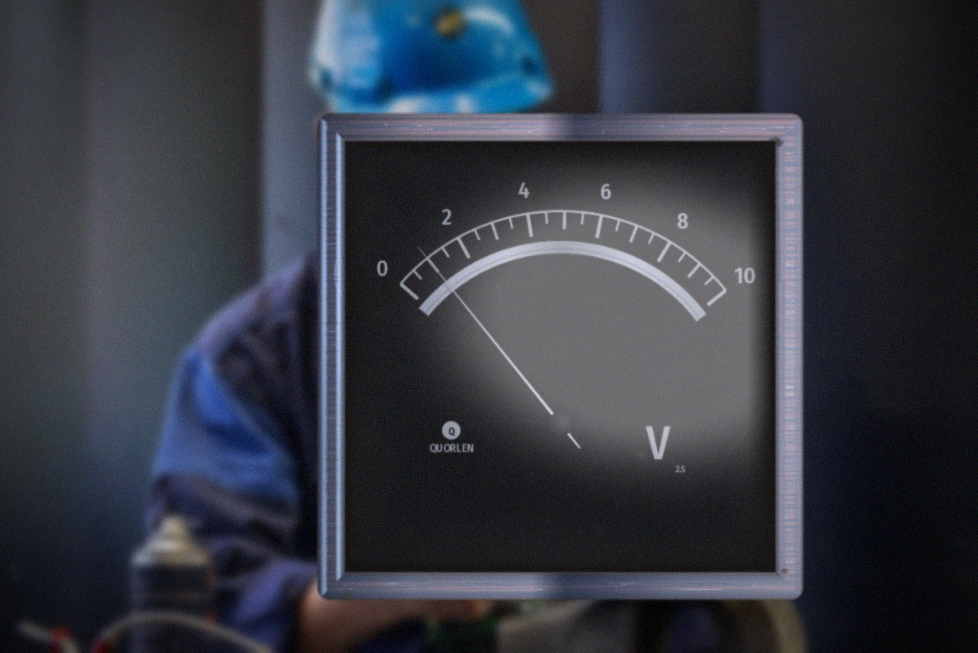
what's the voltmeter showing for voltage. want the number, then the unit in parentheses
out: 1 (V)
